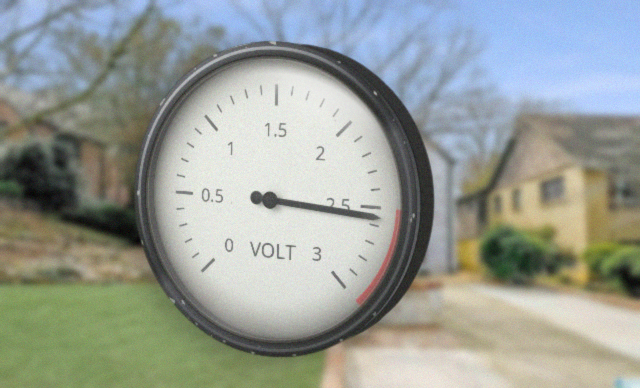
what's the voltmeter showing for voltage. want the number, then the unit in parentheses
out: 2.55 (V)
